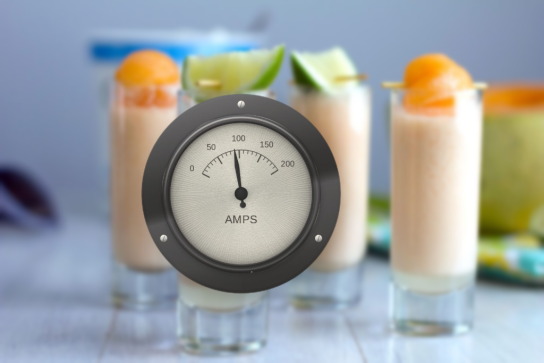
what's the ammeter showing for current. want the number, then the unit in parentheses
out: 90 (A)
